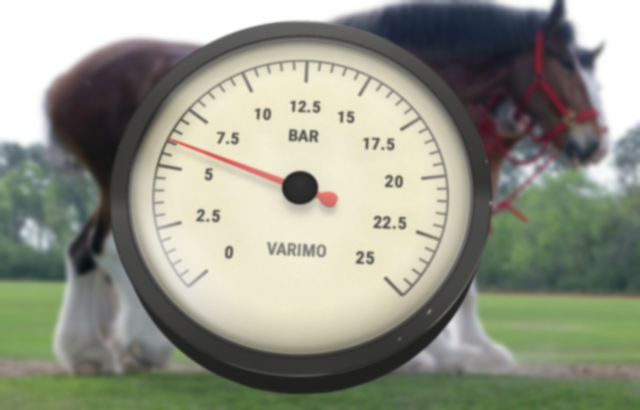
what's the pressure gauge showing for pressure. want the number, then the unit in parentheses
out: 6 (bar)
